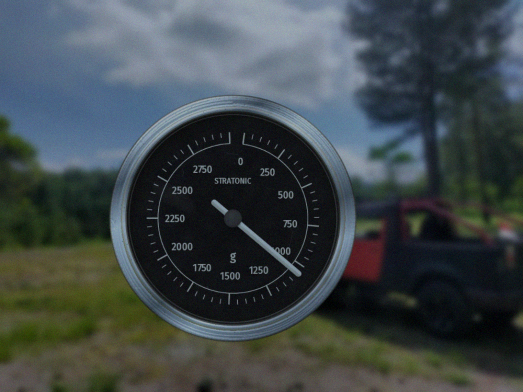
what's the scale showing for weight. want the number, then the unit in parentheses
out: 1050 (g)
